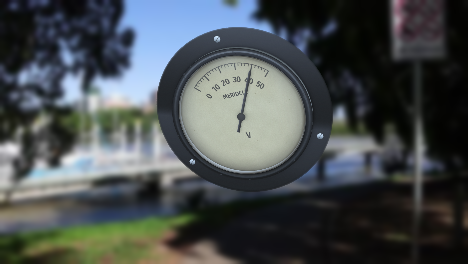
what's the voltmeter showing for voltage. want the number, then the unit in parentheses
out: 40 (V)
